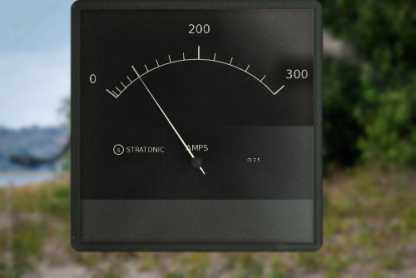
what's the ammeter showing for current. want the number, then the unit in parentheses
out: 100 (A)
